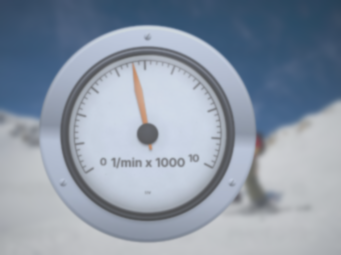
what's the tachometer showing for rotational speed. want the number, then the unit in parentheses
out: 4600 (rpm)
